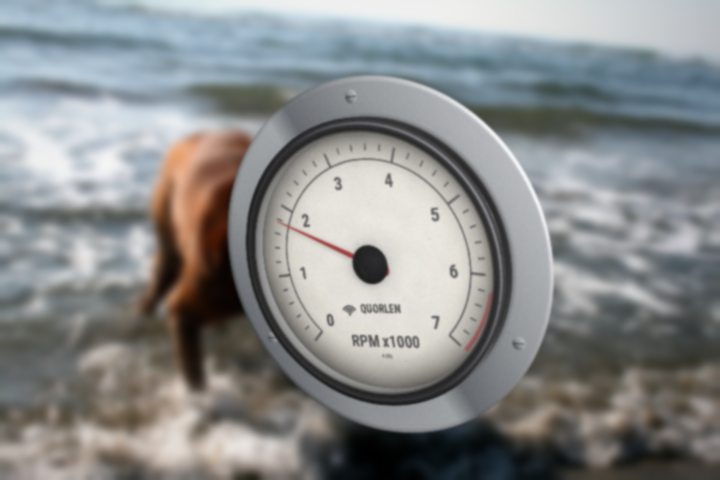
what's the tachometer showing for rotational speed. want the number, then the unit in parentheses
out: 1800 (rpm)
